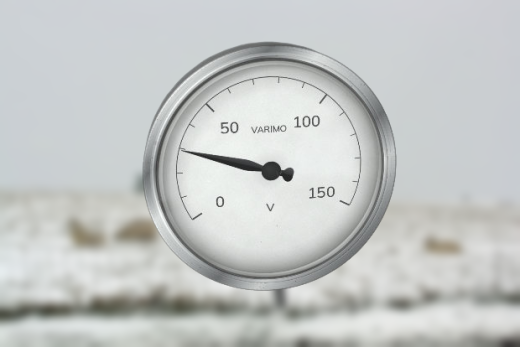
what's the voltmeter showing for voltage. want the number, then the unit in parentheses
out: 30 (V)
